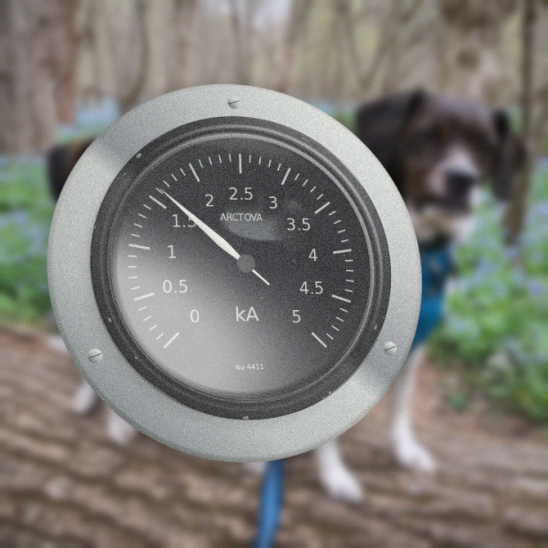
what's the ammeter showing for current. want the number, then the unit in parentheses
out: 1.6 (kA)
